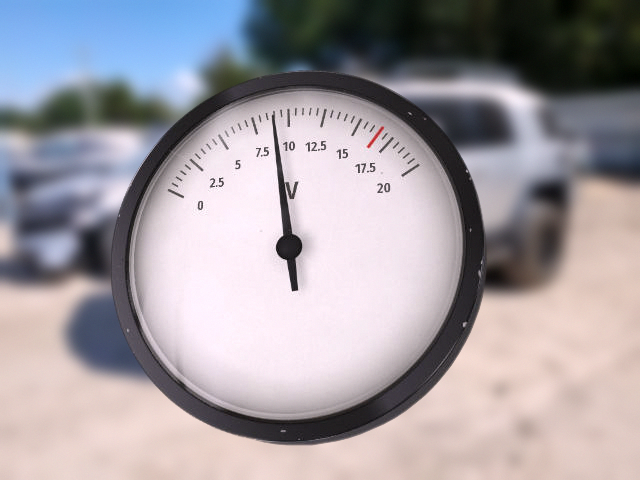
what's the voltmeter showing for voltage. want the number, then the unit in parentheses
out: 9 (V)
